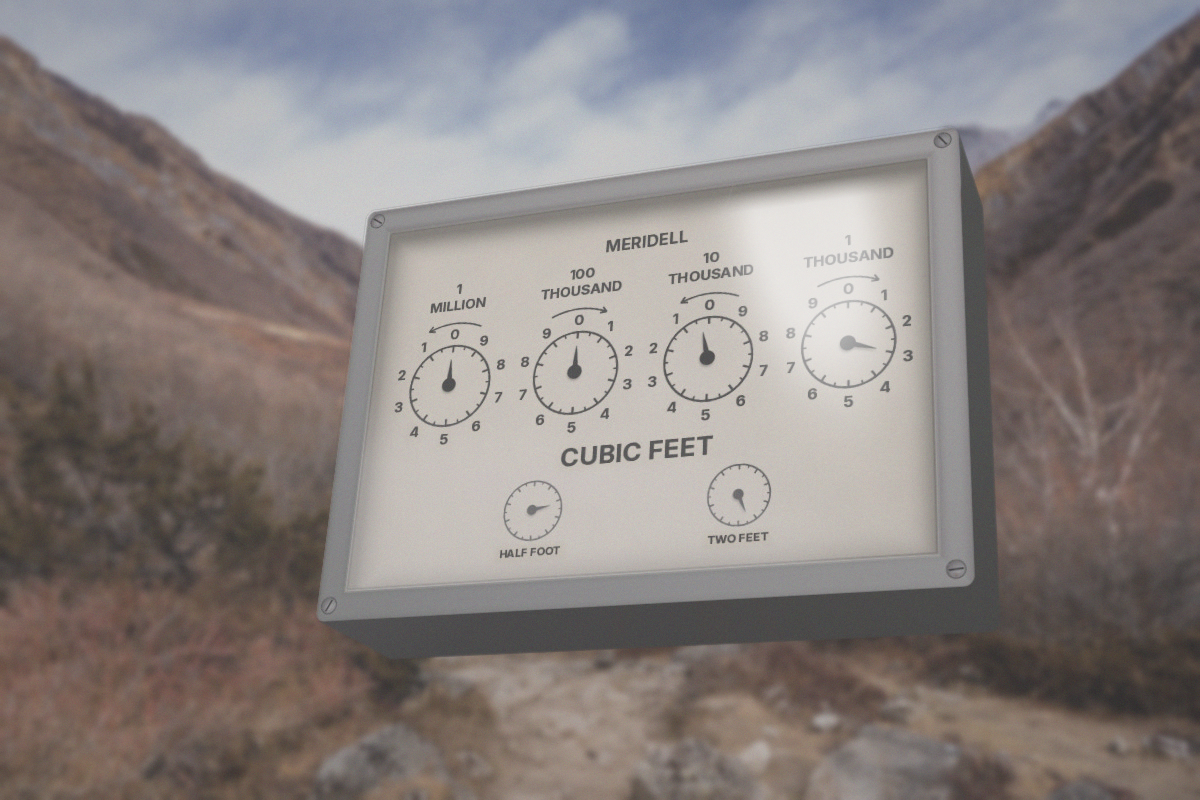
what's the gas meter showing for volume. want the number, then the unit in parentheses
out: 300 (ft³)
